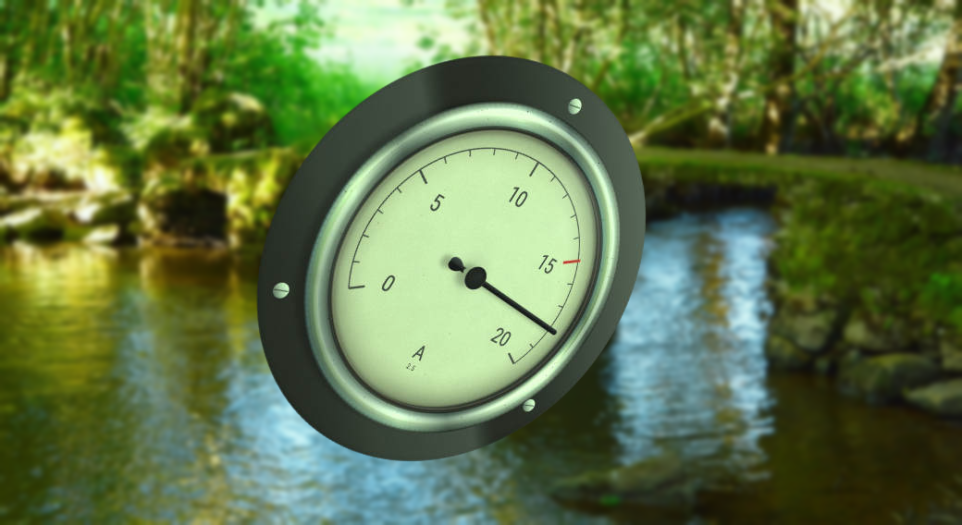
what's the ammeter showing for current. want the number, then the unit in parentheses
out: 18 (A)
